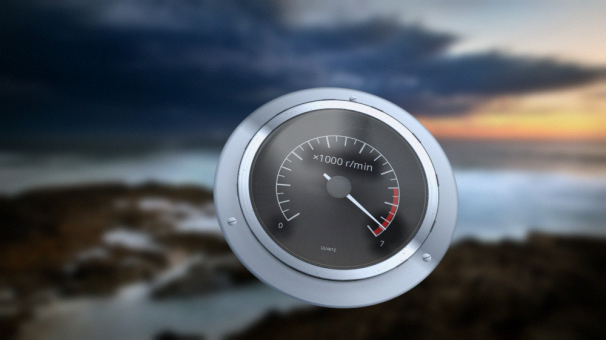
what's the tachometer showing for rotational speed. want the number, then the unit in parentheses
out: 6750 (rpm)
